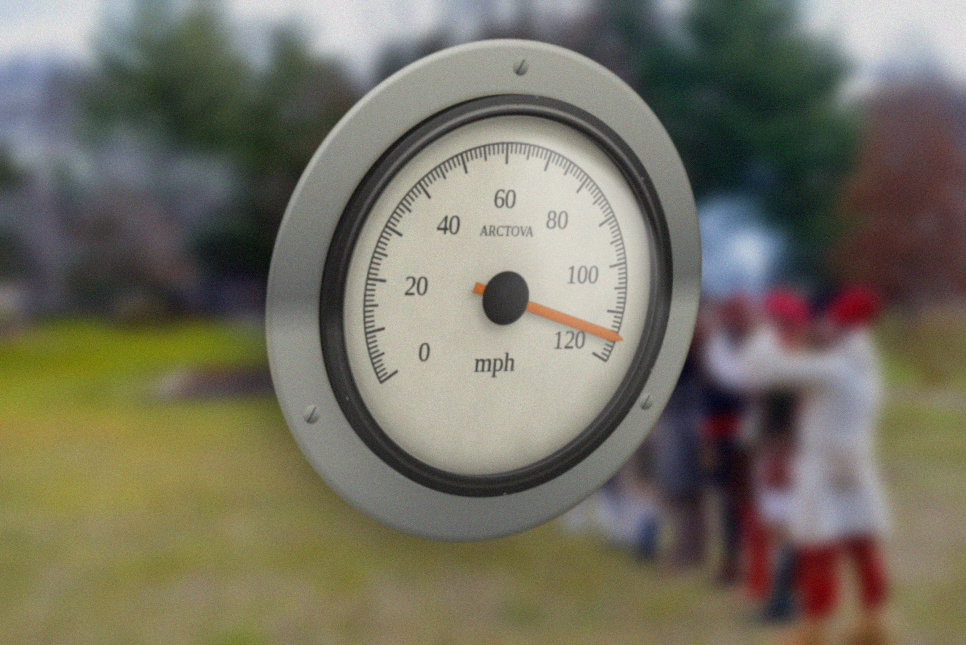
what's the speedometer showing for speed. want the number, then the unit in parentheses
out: 115 (mph)
